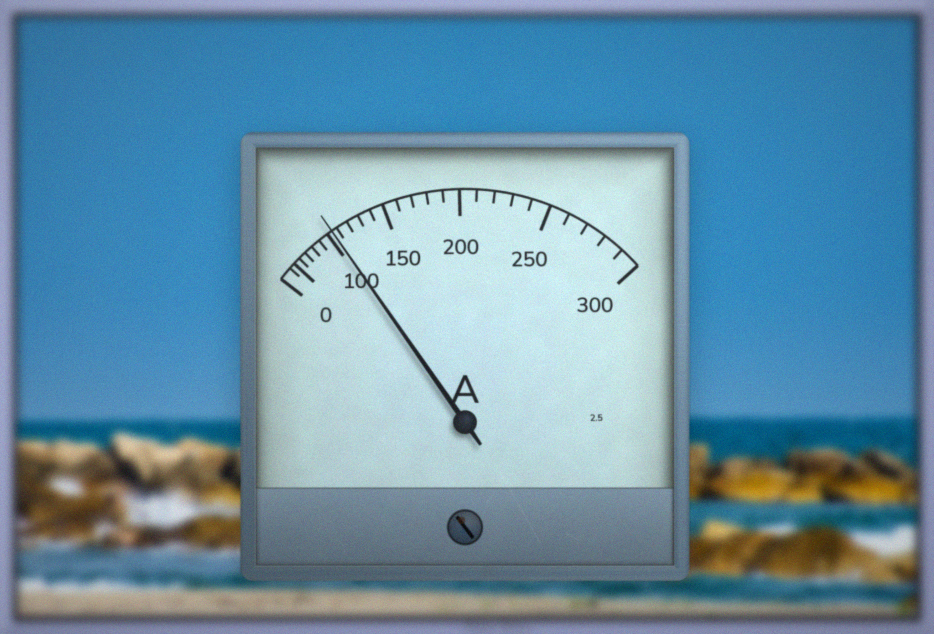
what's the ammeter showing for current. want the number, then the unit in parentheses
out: 105 (A)
